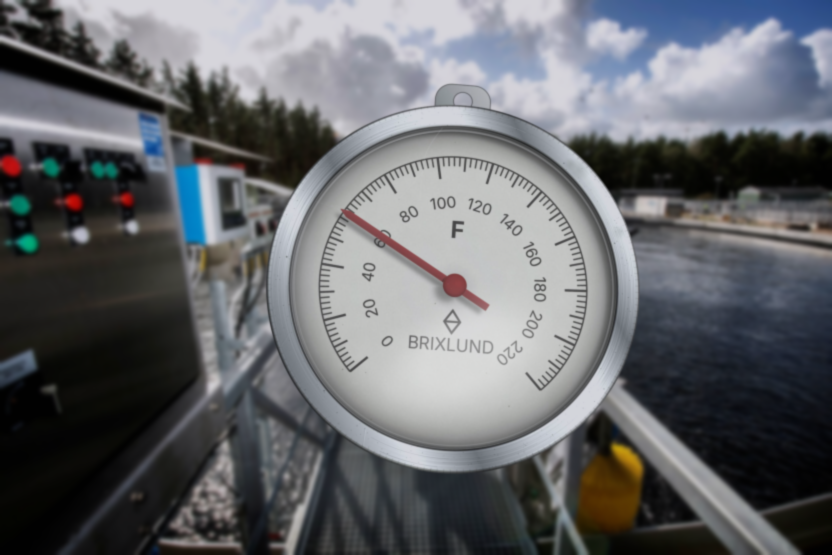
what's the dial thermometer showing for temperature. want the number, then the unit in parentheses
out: 60 (°F)
